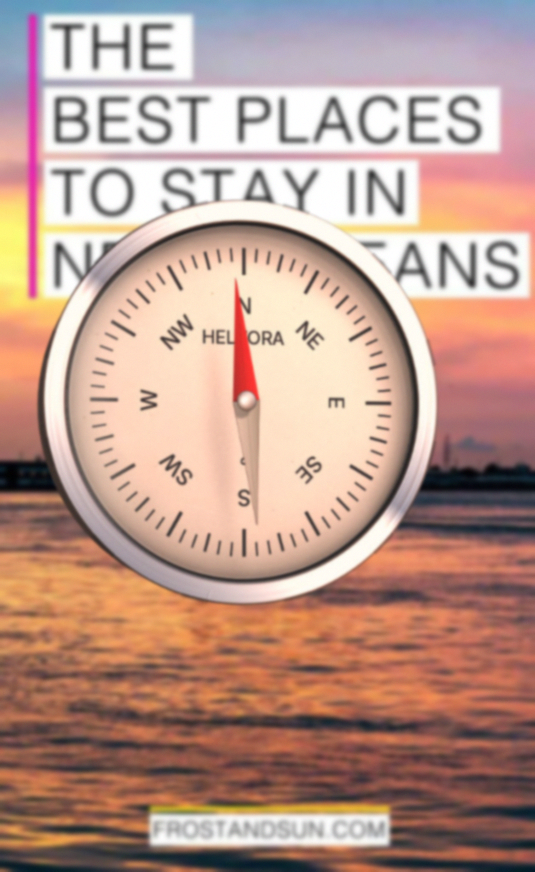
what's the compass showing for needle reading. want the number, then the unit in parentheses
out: 355 (°)
